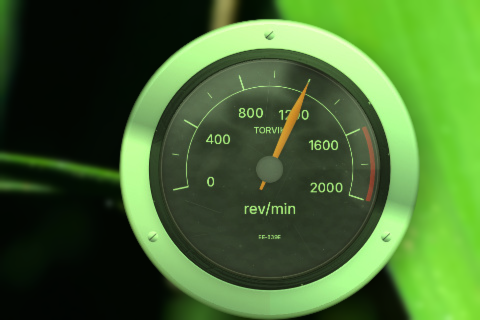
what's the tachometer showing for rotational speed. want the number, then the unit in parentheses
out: 1200 (rpm)
